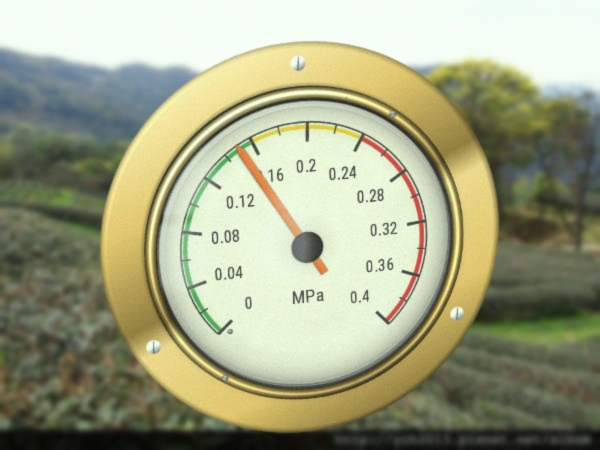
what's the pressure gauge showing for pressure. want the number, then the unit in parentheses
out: 0.15 (MPa)
